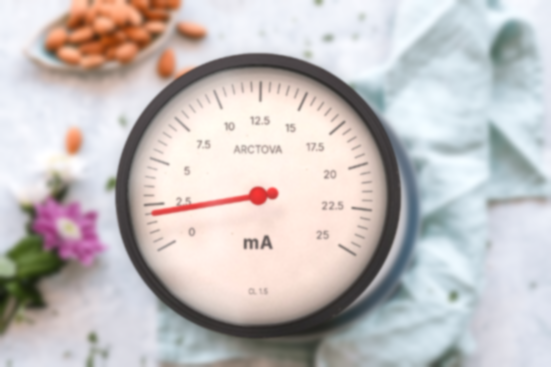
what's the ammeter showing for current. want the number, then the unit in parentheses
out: 2 (mA)
